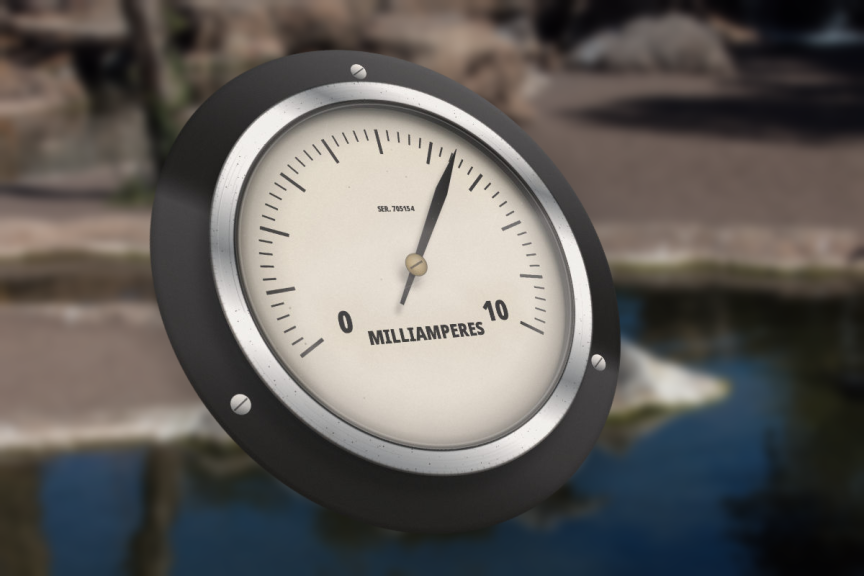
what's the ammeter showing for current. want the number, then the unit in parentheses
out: 6.4 (mA)
